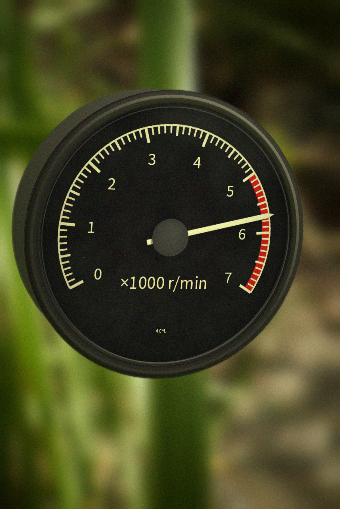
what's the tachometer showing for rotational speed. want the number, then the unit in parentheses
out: 5700 (rpm)
